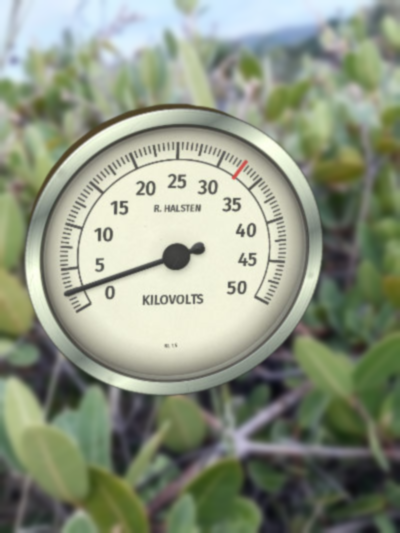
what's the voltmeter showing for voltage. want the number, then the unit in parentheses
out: 2.5 (kV)
